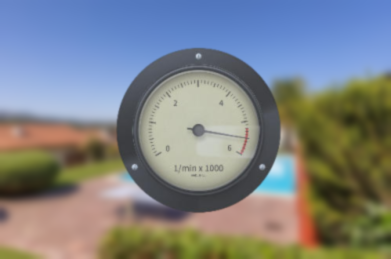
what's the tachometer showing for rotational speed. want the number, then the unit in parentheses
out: 5500 (rpm)
